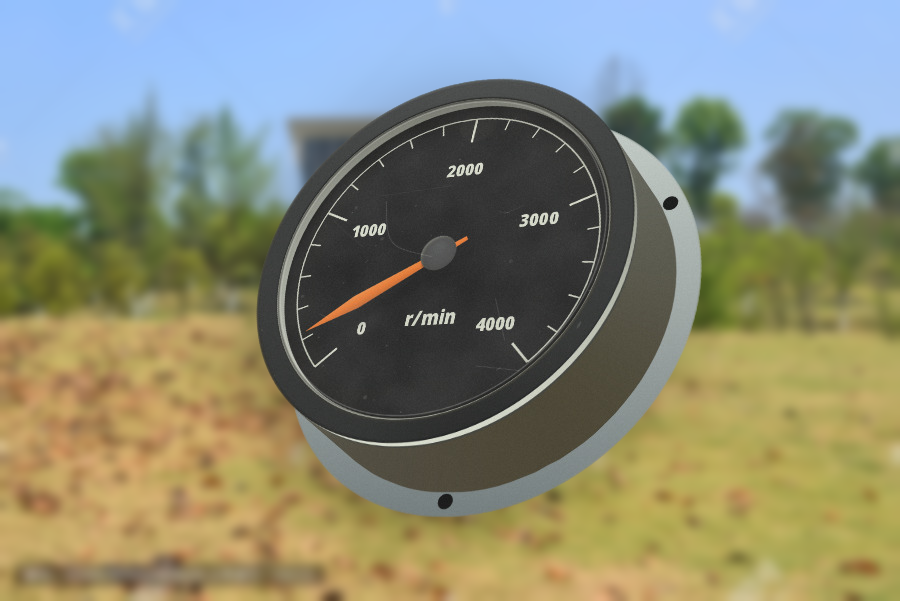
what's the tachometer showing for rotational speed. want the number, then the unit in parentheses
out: 200 (rpm)
